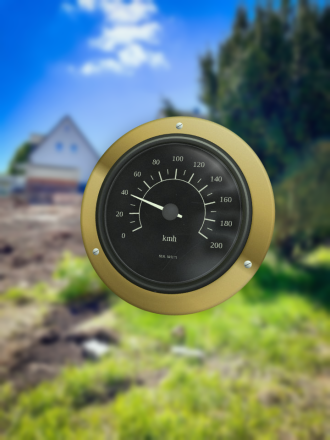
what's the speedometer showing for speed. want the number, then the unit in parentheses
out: 40 (km/h)
